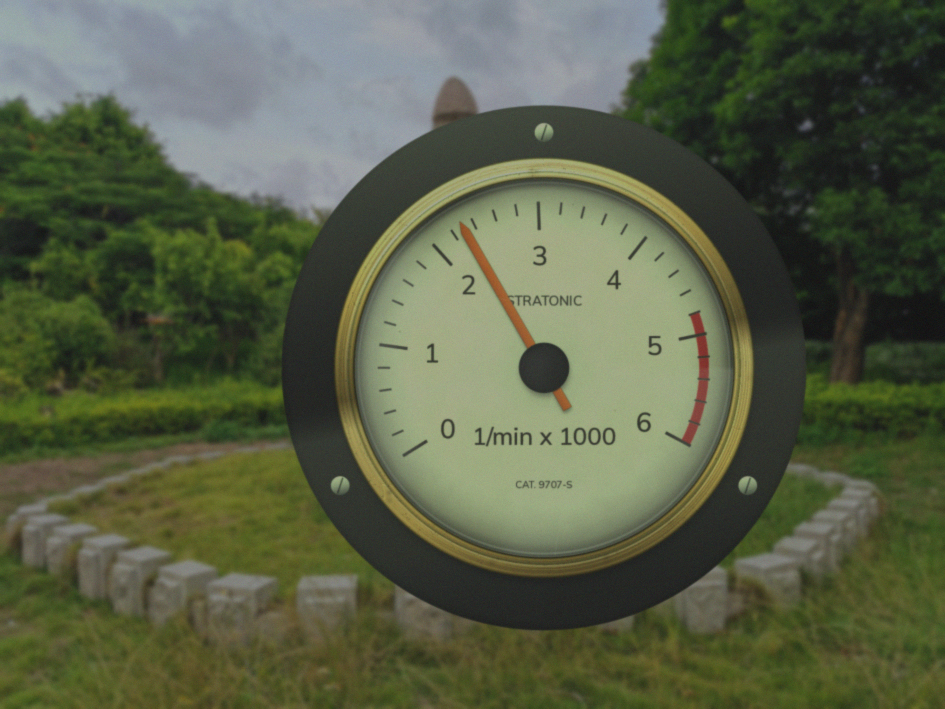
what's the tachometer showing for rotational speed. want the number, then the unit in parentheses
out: 2300 (rpm)
